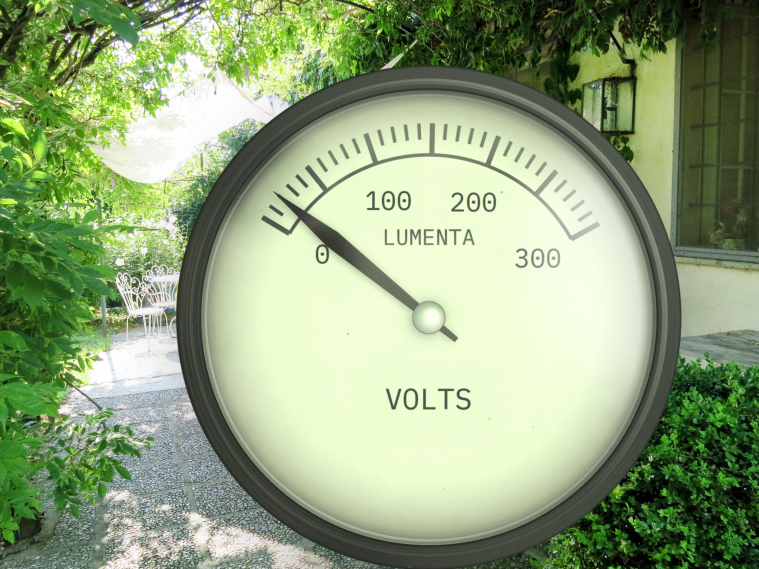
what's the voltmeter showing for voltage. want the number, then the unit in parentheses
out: 20 (V)
